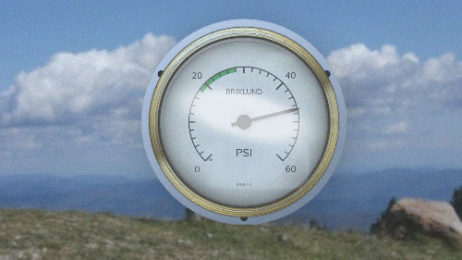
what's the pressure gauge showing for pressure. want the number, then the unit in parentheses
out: 47 (psi)
